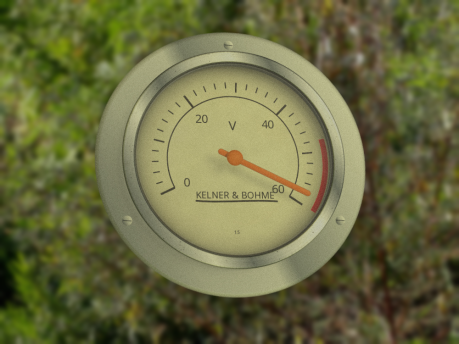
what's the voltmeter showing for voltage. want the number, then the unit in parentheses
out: 58 (V)
